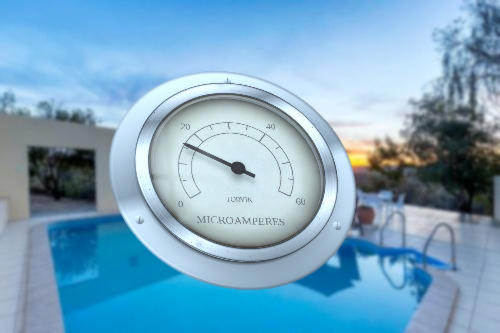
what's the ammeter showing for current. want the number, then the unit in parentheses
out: 15 (µA)
